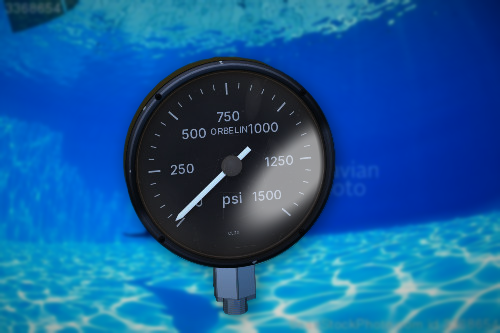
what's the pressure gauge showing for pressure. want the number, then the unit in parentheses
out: 25 (psi)
